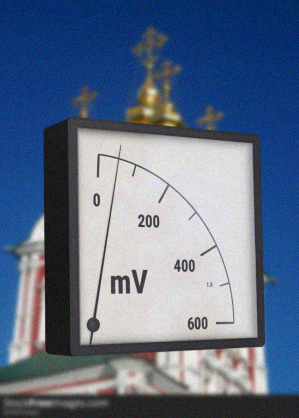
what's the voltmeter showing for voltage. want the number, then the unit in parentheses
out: 50 (mV)
